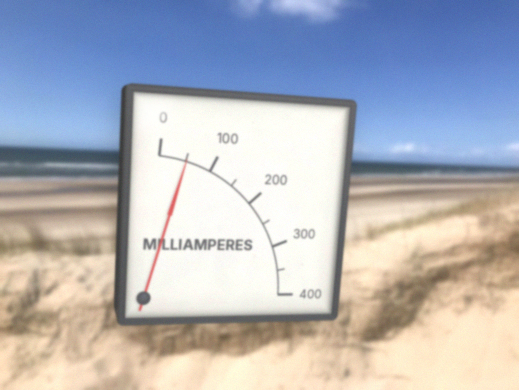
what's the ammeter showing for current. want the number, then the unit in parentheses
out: 50 (mA)
